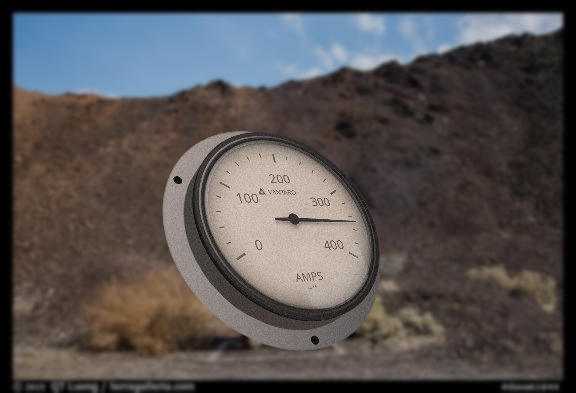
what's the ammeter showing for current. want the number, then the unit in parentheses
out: 350 (A)
